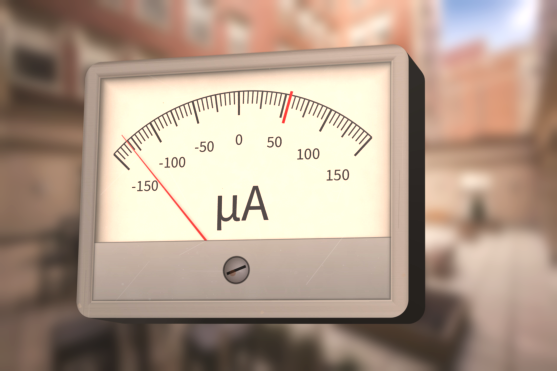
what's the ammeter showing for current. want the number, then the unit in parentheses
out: -130 (µA)
